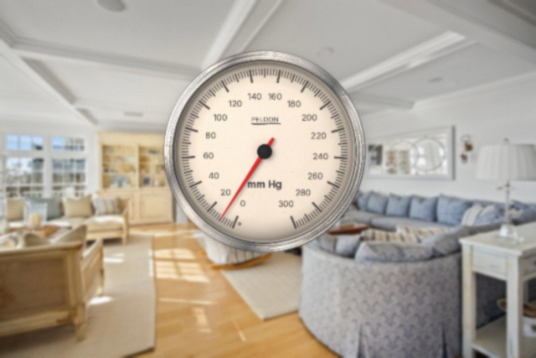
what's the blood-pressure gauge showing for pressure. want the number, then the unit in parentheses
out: 10 (mmHg)
